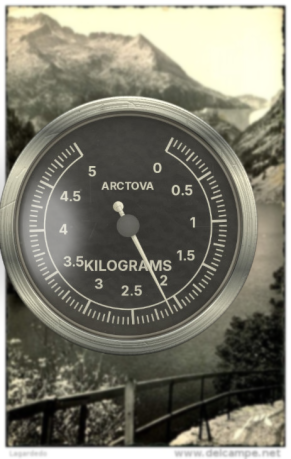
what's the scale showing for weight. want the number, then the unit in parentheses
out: 2.1 (kg)
